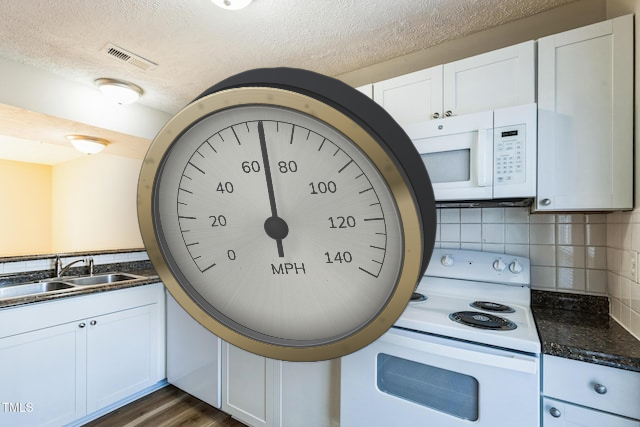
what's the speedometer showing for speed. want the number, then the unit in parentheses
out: 70 (mph)
